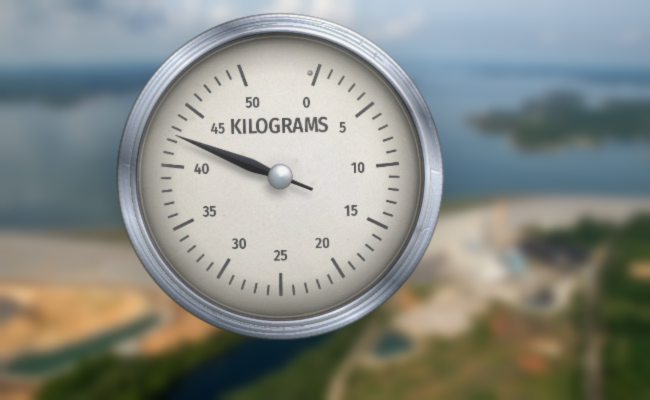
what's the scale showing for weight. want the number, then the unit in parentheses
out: 42.5 (kg)
